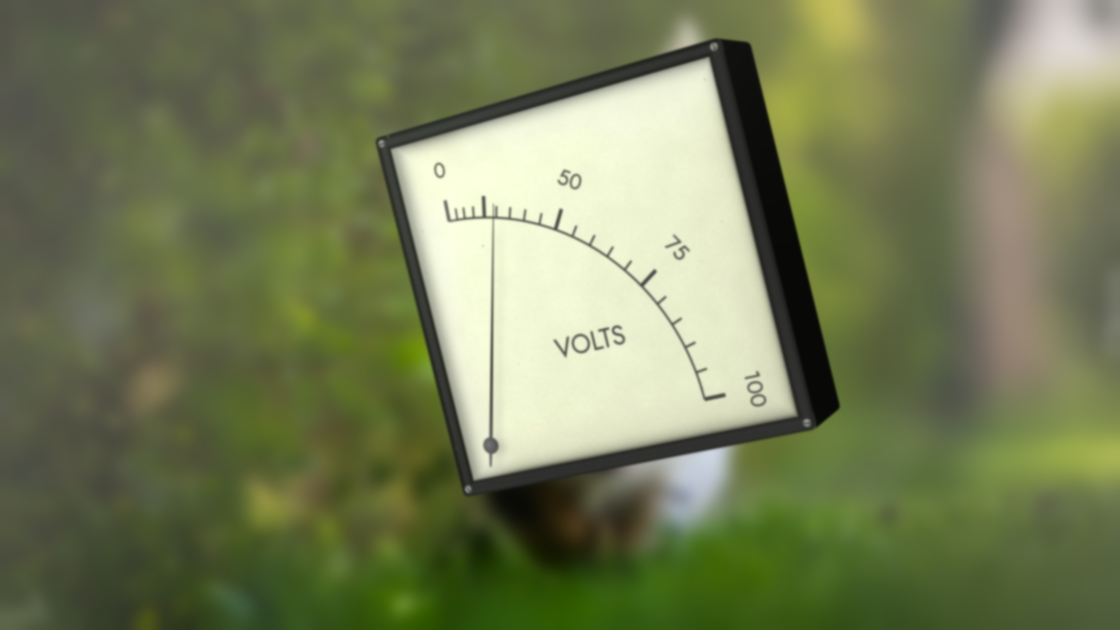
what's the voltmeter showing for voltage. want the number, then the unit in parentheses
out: 30 (V)
